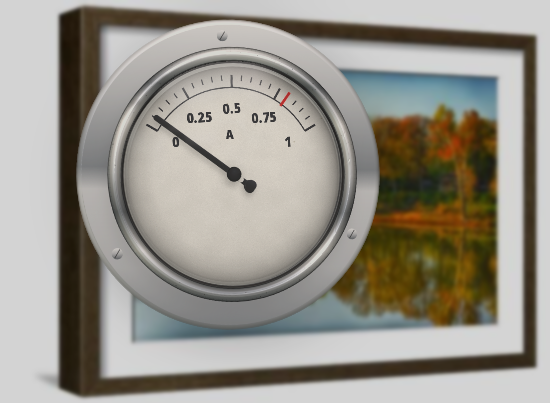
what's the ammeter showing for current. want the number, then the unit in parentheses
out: 0.05 (A)
